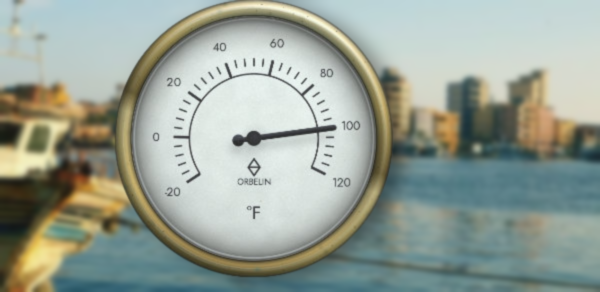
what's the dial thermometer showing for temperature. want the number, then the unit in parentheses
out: 100 (°F)
